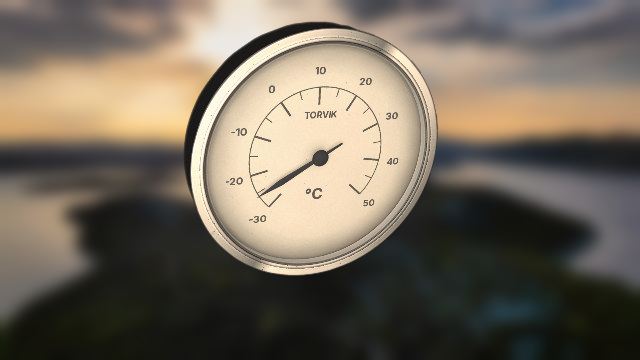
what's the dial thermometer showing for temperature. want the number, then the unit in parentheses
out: -25 (°C)
